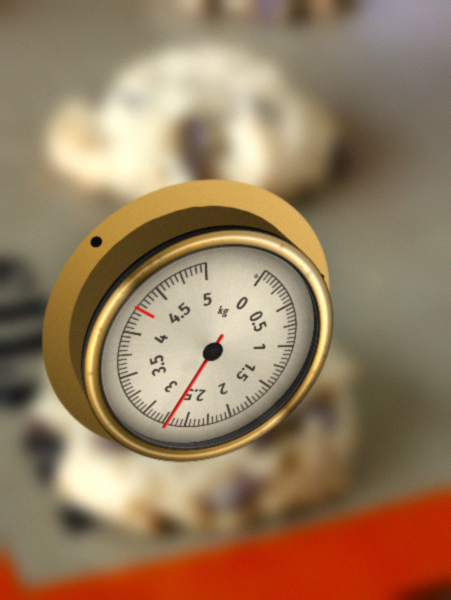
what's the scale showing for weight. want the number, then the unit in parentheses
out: 2.75 (kg)
